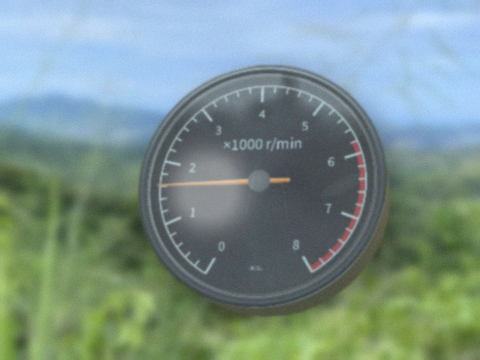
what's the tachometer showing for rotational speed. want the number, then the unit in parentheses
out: 1600 (rpm)
